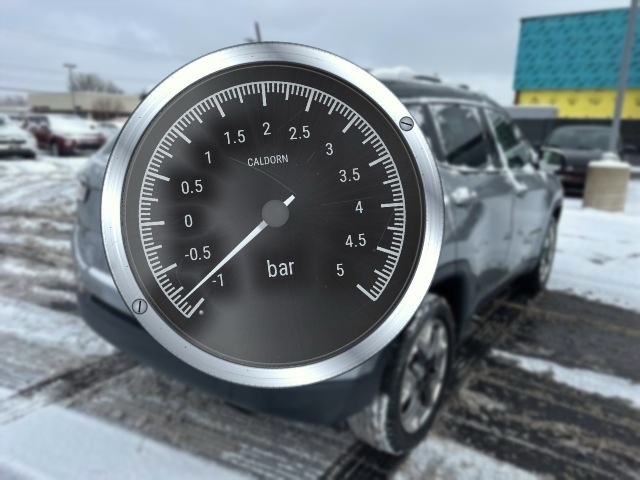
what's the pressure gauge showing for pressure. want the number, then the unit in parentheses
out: -0.85 (bar)
